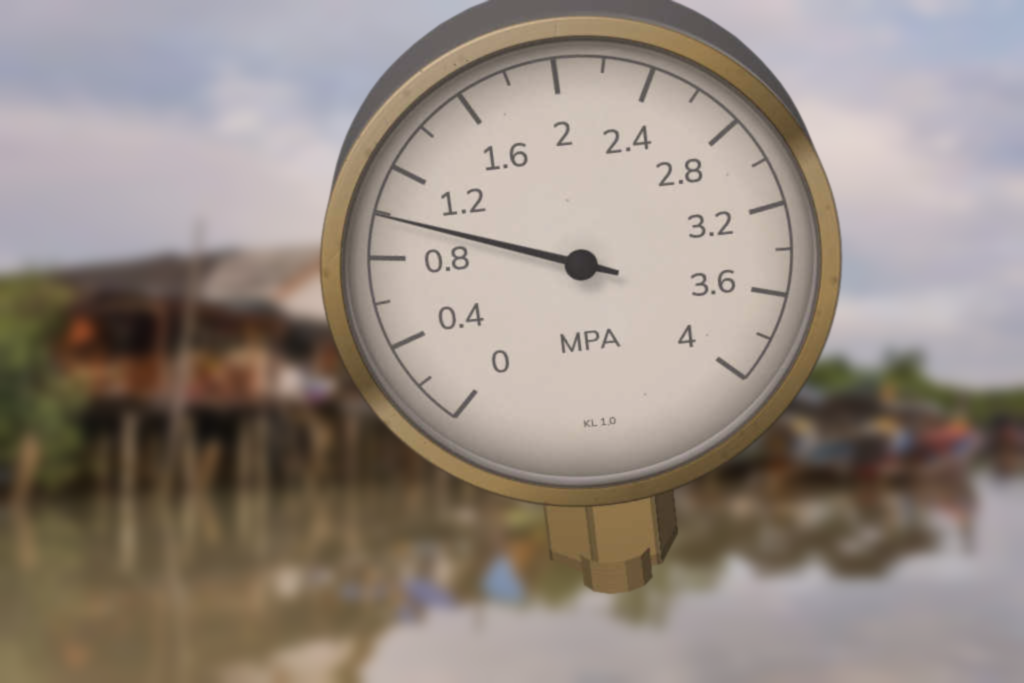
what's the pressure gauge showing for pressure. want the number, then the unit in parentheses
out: 1 (MPa)
